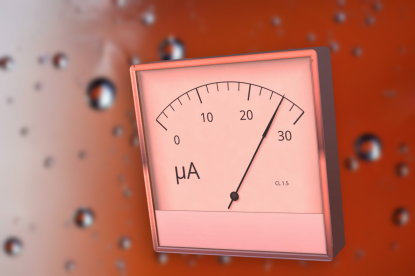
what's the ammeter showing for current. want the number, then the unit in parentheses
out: 26 (µA)
